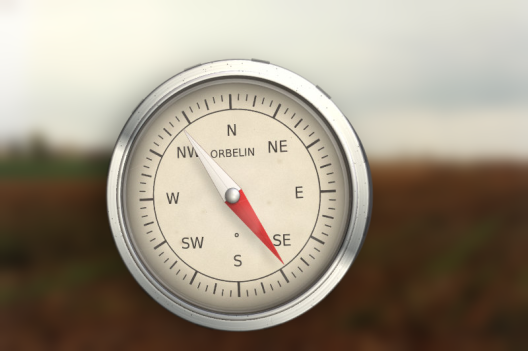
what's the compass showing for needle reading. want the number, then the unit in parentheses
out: 145 (°)
